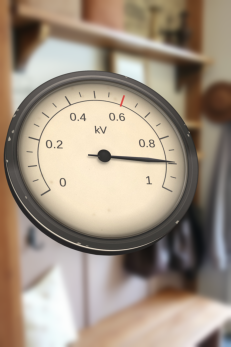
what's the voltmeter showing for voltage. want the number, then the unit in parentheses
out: 0.9 (kV)
